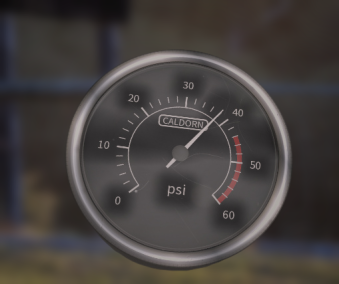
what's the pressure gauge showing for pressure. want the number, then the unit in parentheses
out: 38 (psi)
